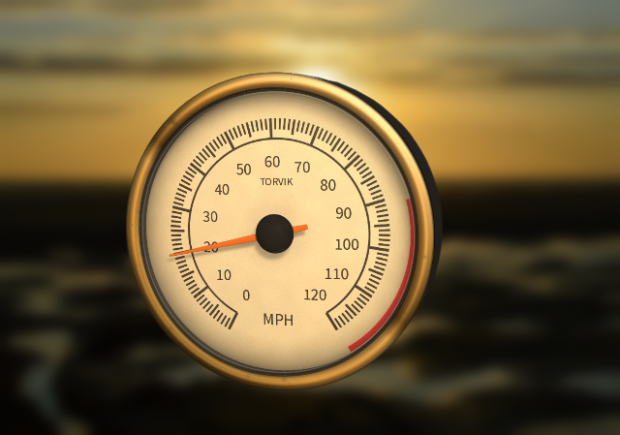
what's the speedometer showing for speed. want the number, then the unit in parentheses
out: 20 (mph)
